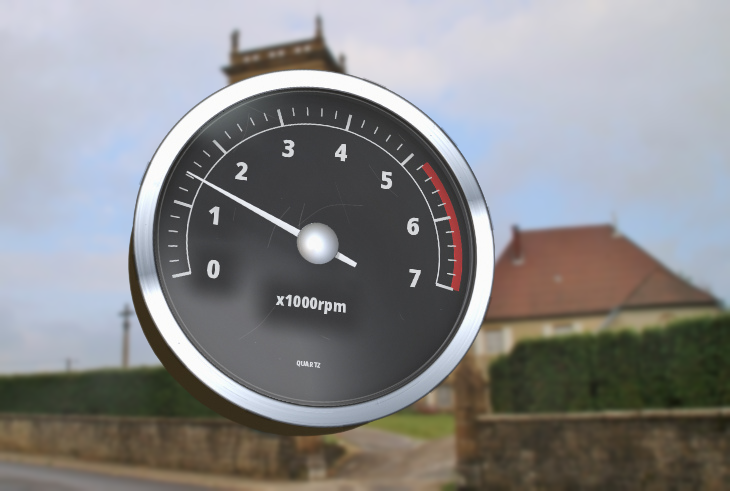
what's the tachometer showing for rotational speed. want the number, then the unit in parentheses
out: 1400 (rpm)
